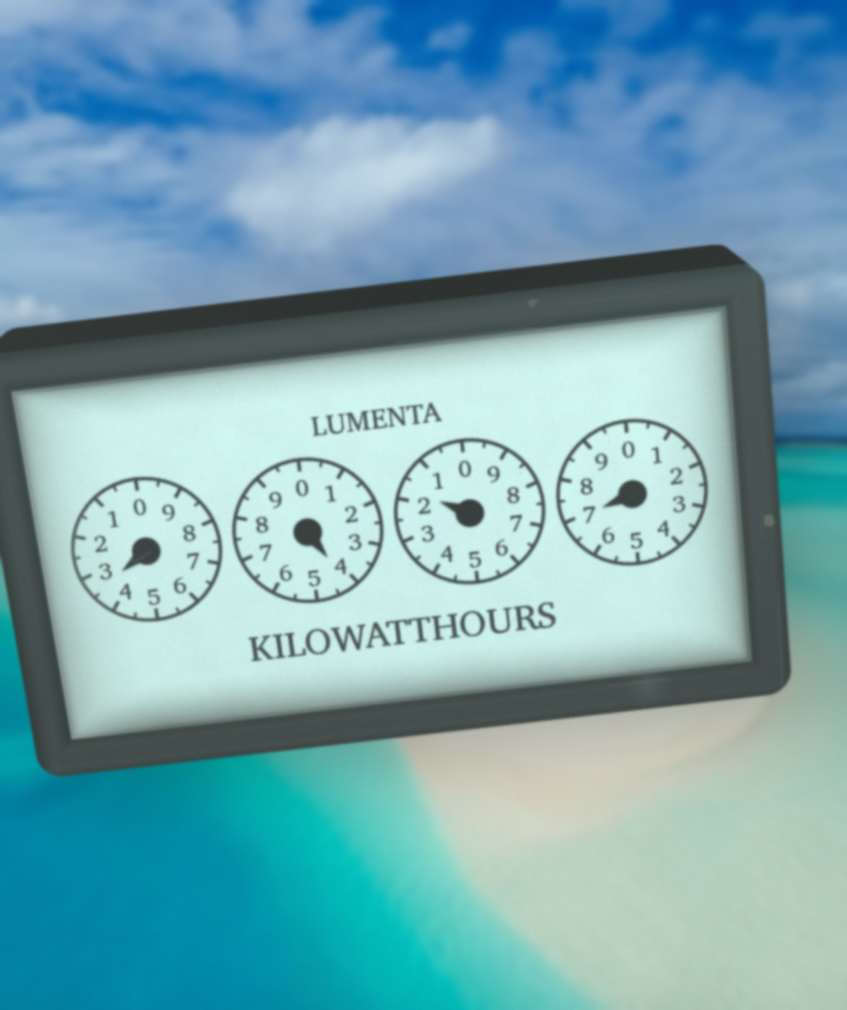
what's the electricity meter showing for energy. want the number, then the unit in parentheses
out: 3417 (kWh)
